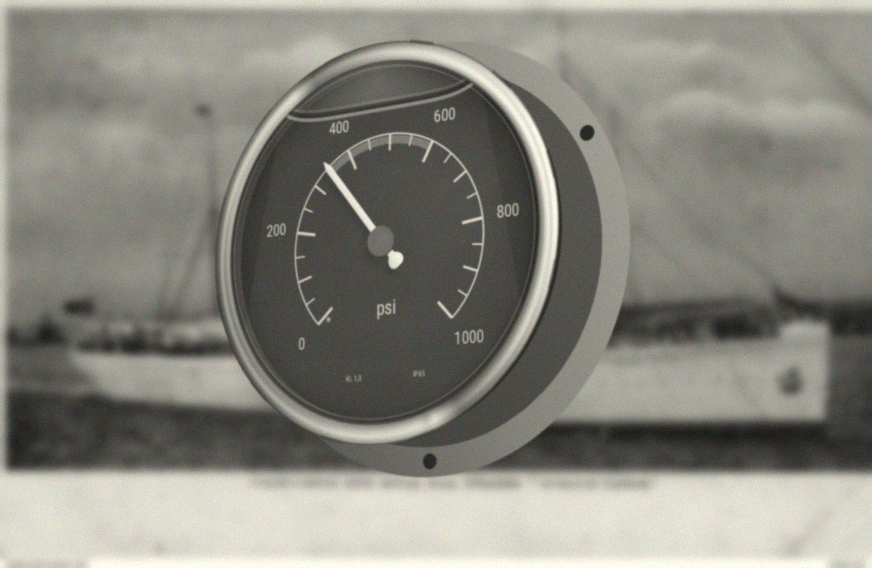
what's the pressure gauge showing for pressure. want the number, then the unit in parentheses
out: 350 (psi)
